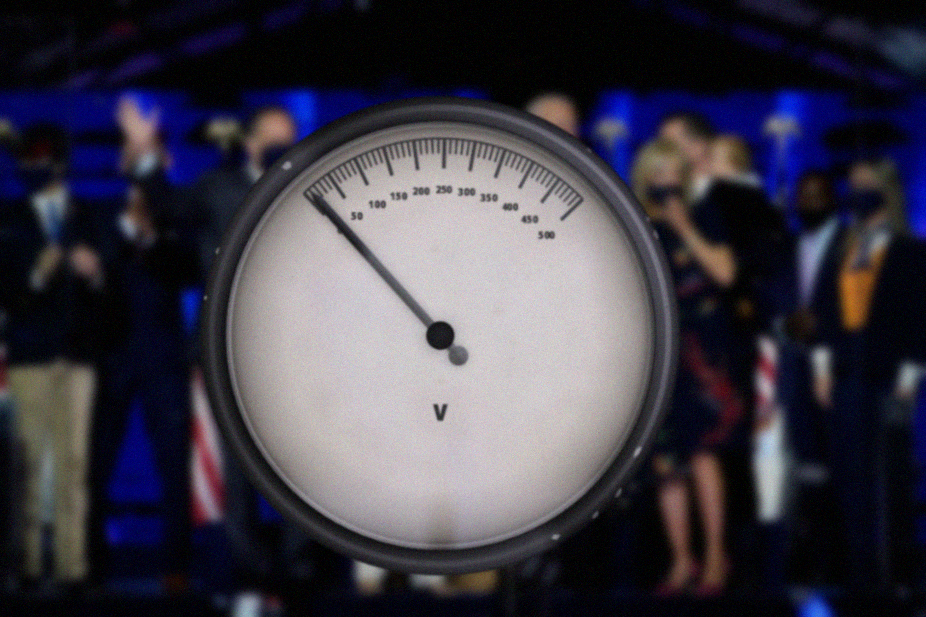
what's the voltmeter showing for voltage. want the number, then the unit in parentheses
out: 10 (V)
